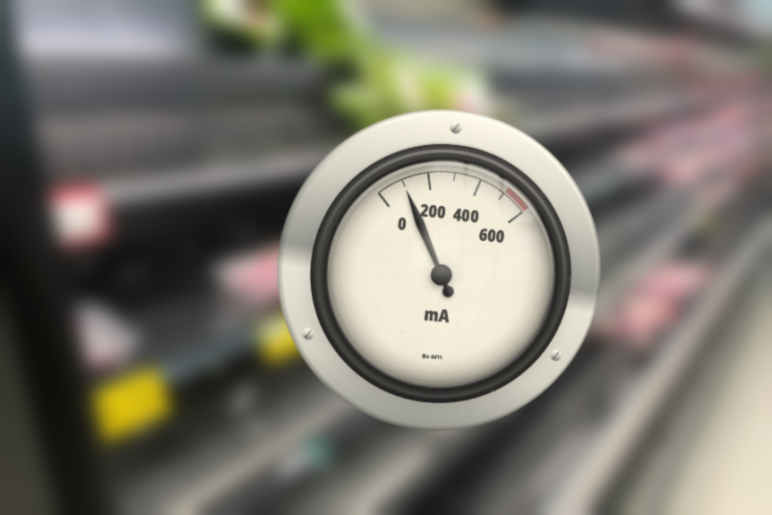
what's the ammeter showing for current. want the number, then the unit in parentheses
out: 100 (mA)
